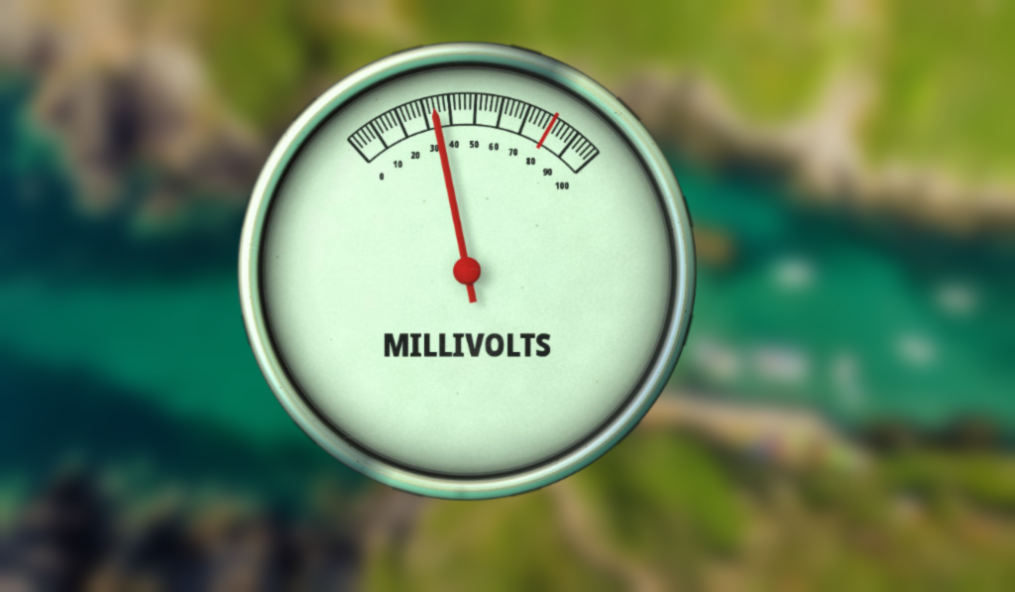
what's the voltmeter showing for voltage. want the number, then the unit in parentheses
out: 34 (mV)
